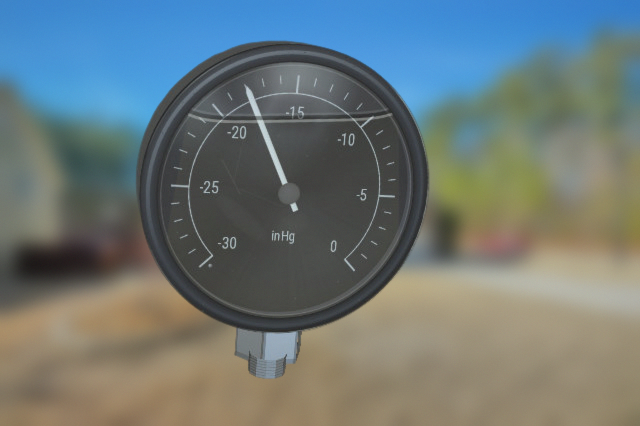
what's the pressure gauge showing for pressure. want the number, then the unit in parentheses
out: -18 (inHg)
